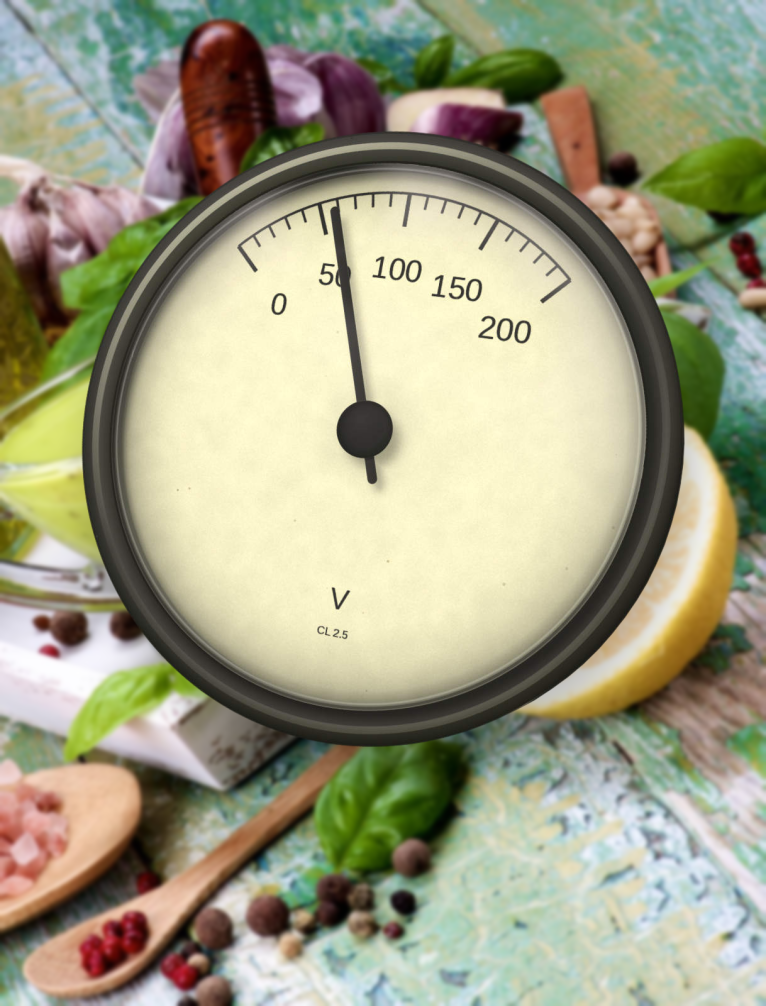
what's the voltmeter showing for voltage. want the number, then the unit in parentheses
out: 60 (V)
